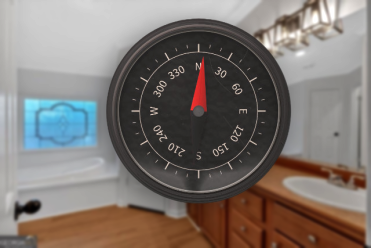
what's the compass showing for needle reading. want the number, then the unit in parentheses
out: 5 (°)
